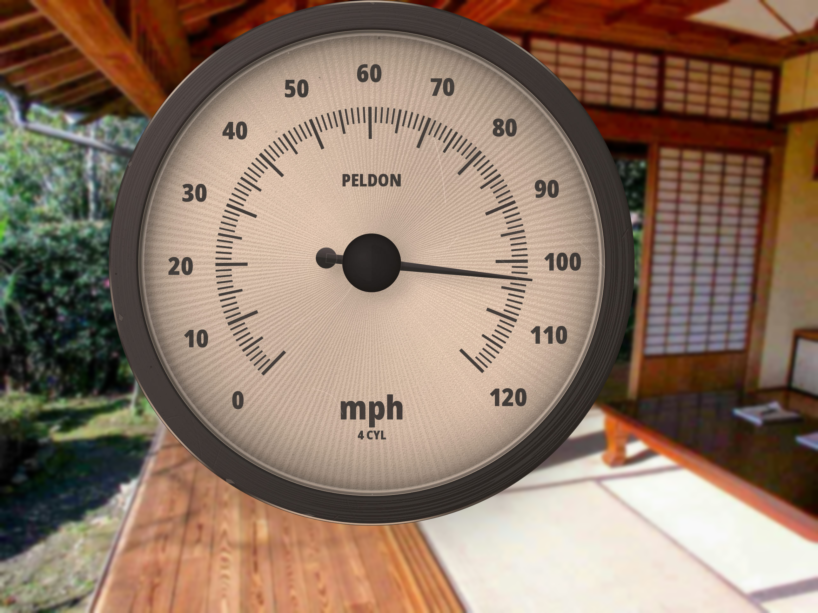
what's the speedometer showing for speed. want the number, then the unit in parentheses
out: 103 (mph)
